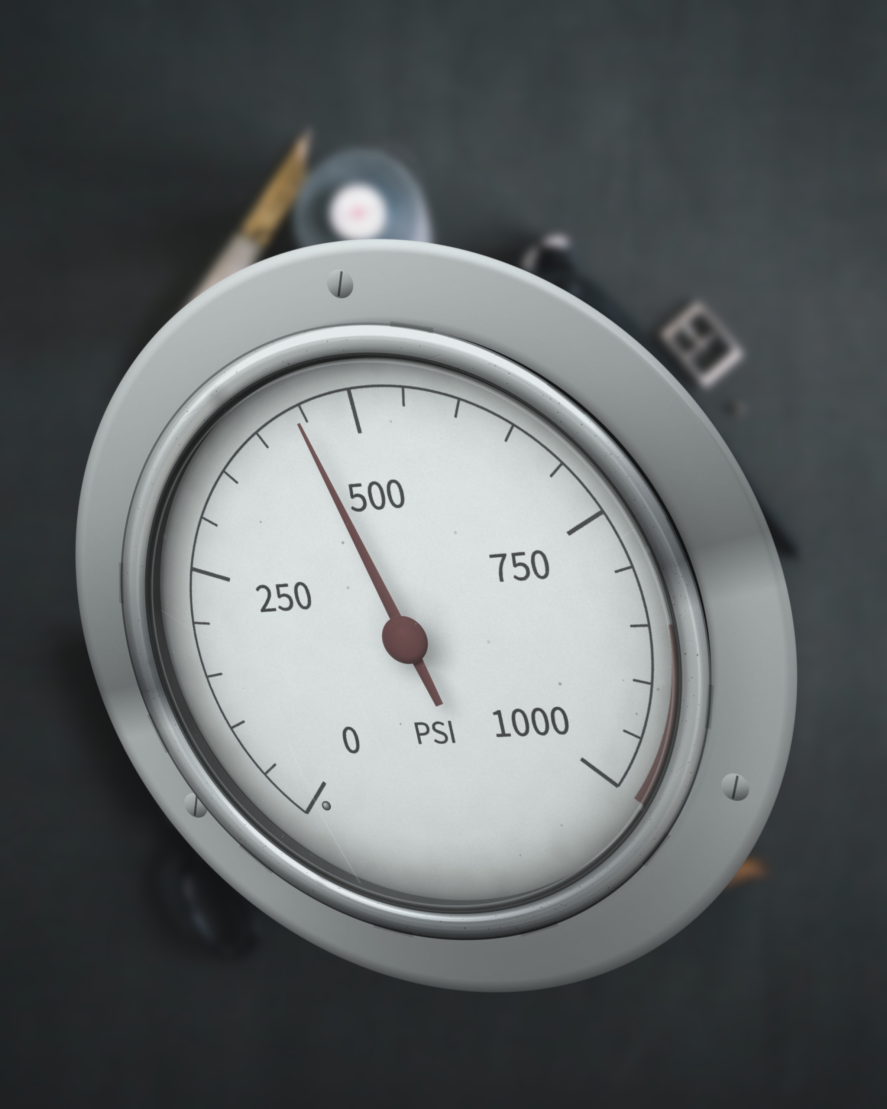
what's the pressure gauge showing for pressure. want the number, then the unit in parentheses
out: 450 (psi)
